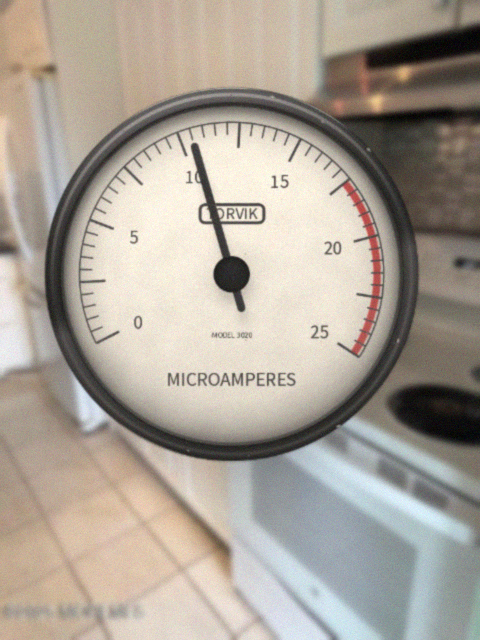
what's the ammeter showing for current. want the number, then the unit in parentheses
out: 10.5 (µA)
